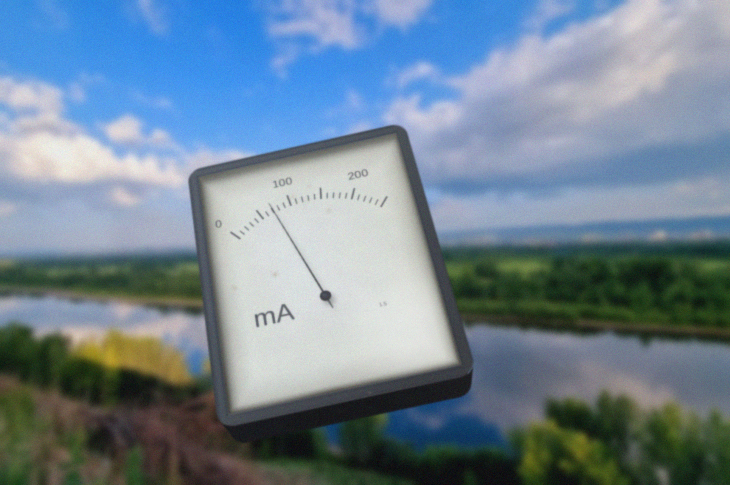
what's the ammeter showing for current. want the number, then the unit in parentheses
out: 70 (mA)
